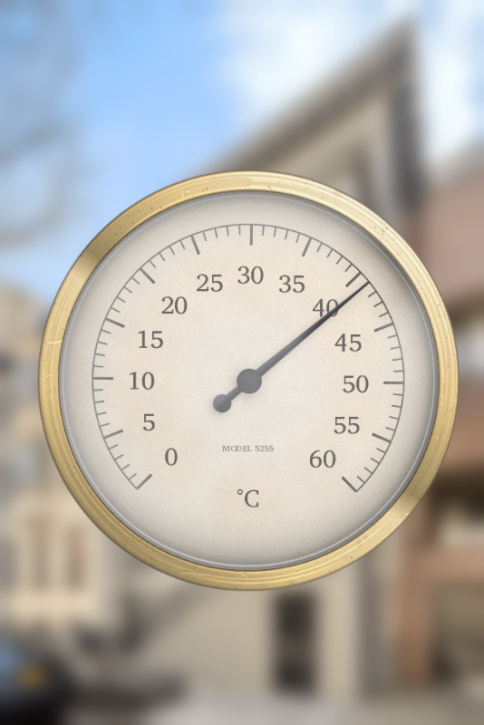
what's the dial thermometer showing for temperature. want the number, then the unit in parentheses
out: 41 (°C)
